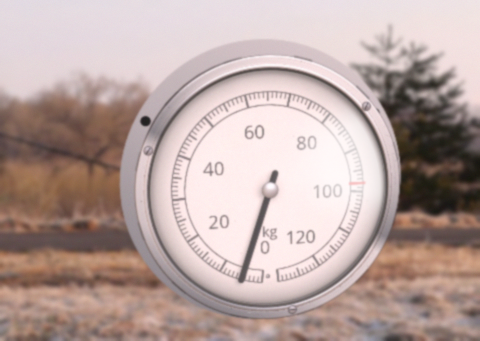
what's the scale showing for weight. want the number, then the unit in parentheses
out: 5 (kg)
